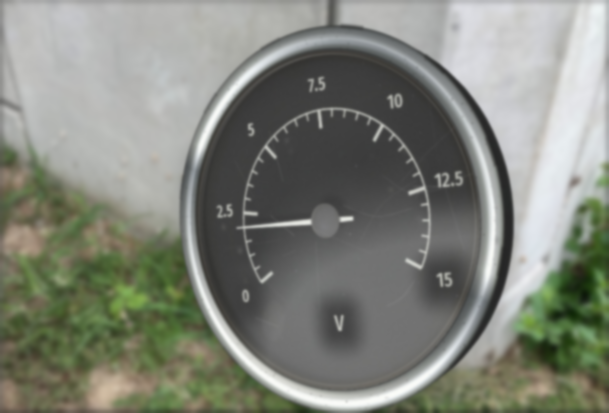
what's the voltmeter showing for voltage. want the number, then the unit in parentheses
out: 2 (V)
